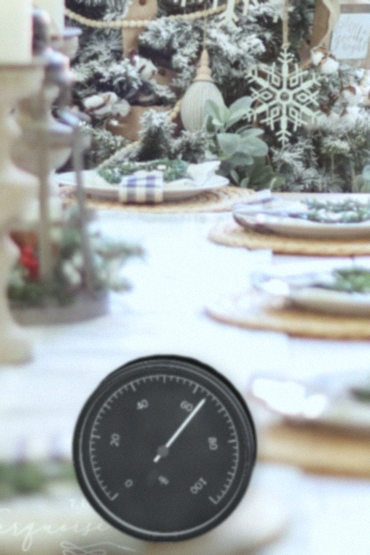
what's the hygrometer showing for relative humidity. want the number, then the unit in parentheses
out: 64 (%)
